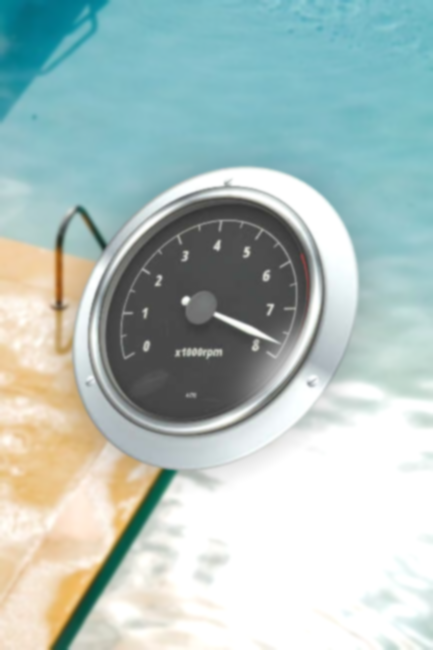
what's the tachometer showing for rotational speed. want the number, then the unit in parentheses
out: 7750 (rpm)
